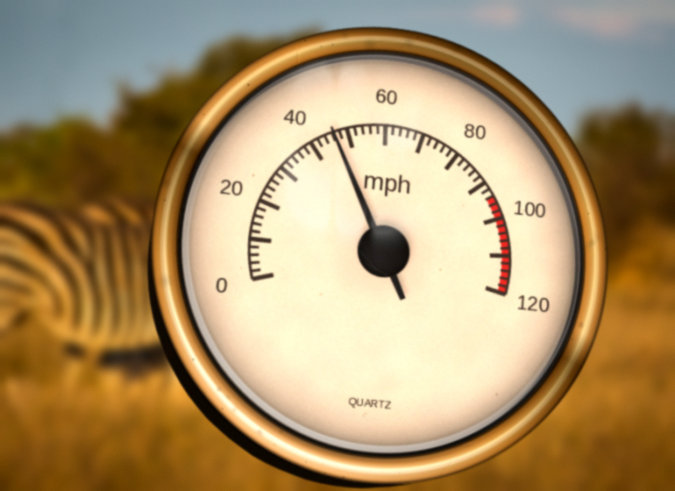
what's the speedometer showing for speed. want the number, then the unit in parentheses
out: 46 (mph)
